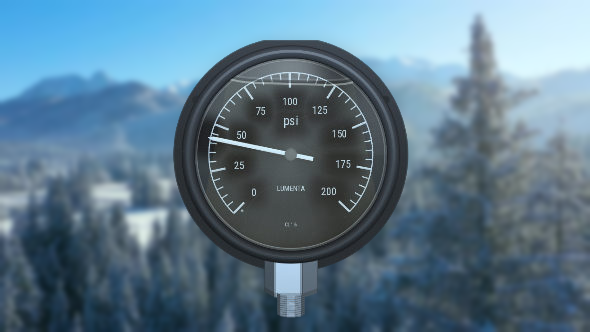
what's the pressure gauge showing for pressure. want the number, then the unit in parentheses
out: 42.5 (psi)
